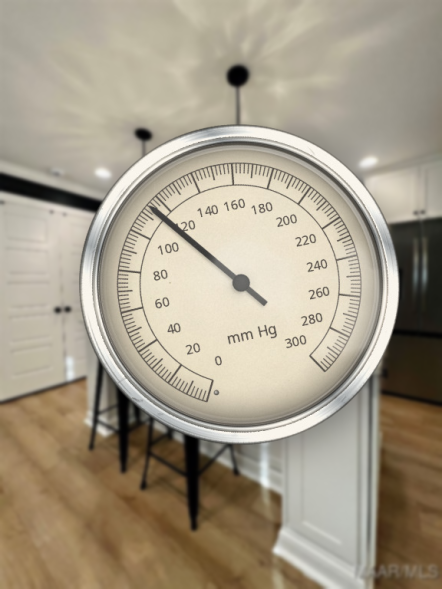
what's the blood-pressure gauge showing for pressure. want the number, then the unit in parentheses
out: 114 (mmHg)
